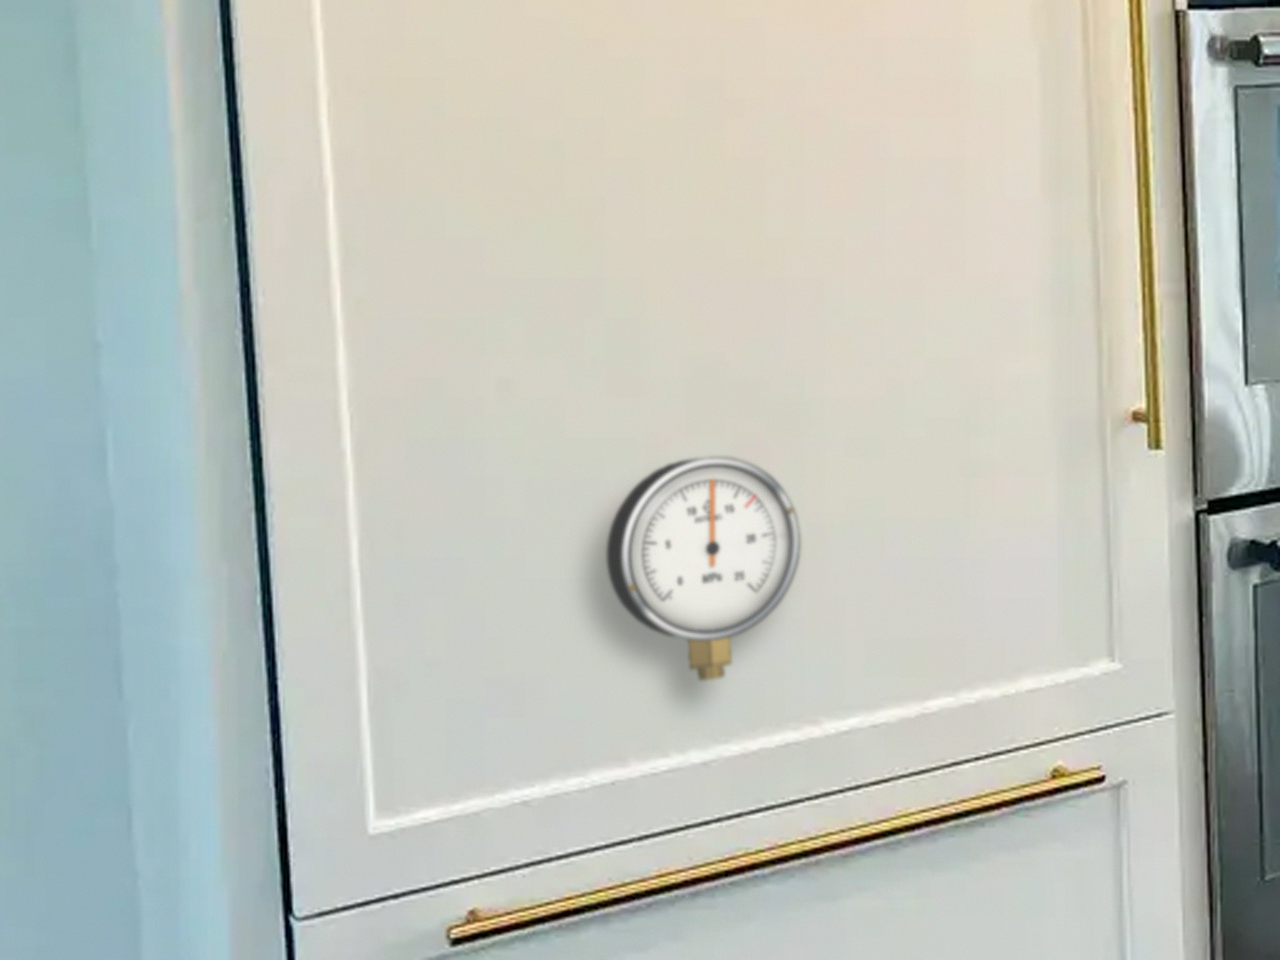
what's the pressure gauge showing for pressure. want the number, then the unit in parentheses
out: 12.5 (MPa)
